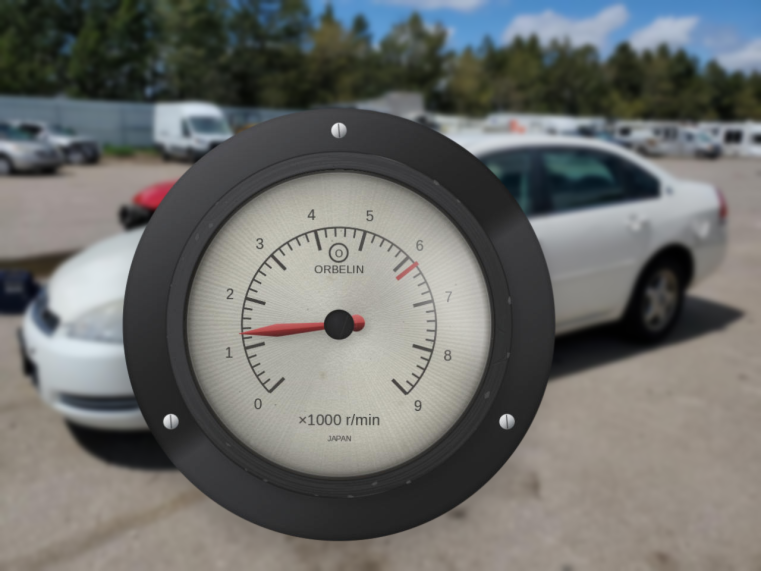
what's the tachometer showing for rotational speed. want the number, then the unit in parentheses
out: 1300 (rpm)
